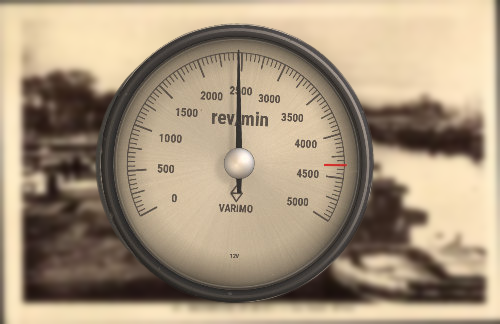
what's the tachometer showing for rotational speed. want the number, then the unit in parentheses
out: 2450 (rpm)
